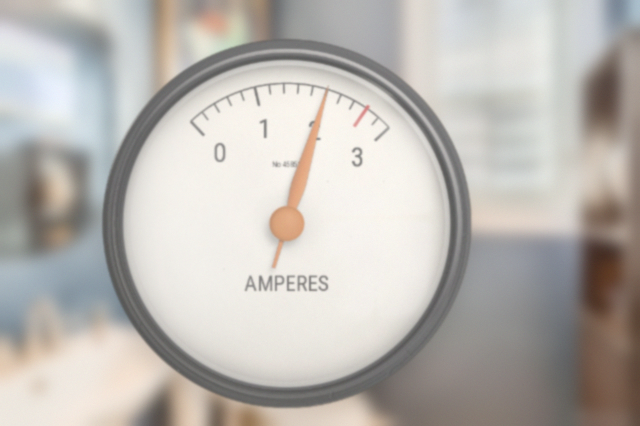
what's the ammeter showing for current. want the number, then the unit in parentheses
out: 2 (A)
